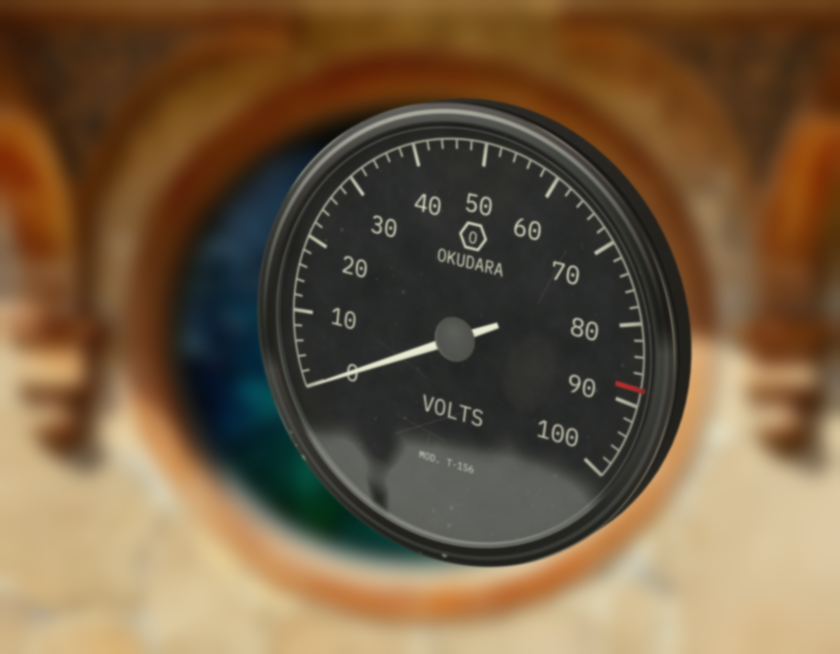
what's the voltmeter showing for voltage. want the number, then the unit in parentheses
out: 0 (V)
